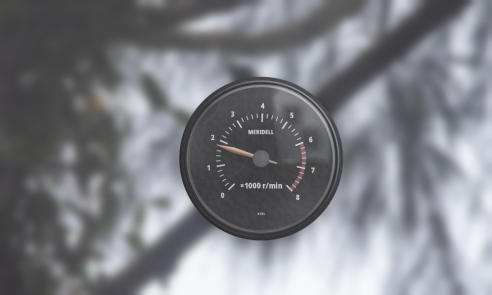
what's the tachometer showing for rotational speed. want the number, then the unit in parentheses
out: 1800 (rpm)
